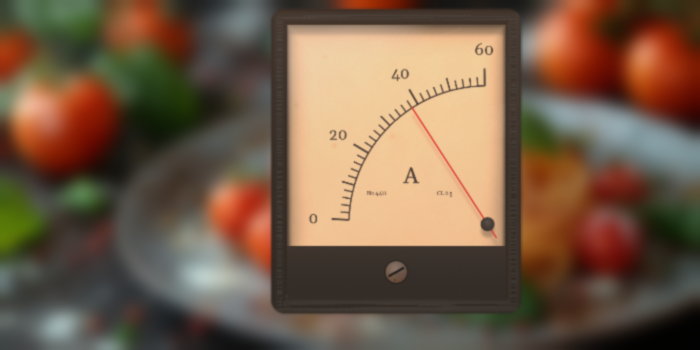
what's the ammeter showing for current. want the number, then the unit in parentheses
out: 38 (A)
